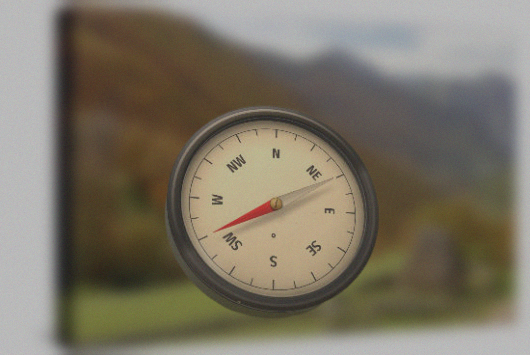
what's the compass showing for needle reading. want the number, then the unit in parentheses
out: 240 (°)
